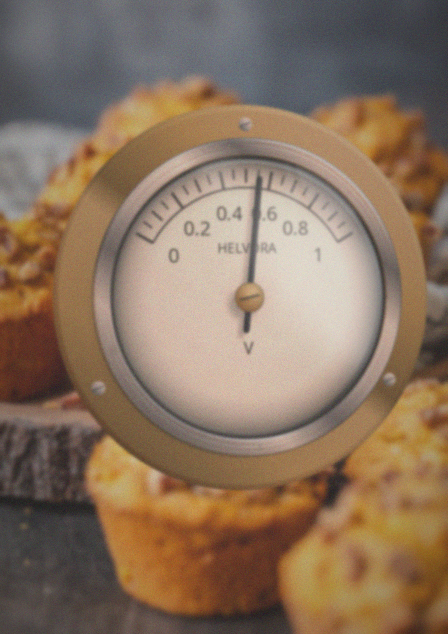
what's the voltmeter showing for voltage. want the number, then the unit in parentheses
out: 0.55 (V)
